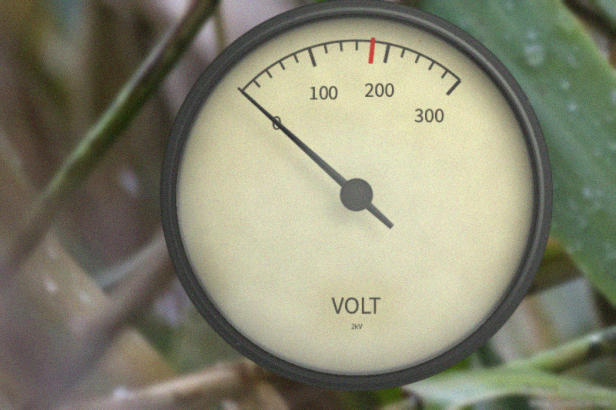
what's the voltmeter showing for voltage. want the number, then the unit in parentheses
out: 0 (V)
